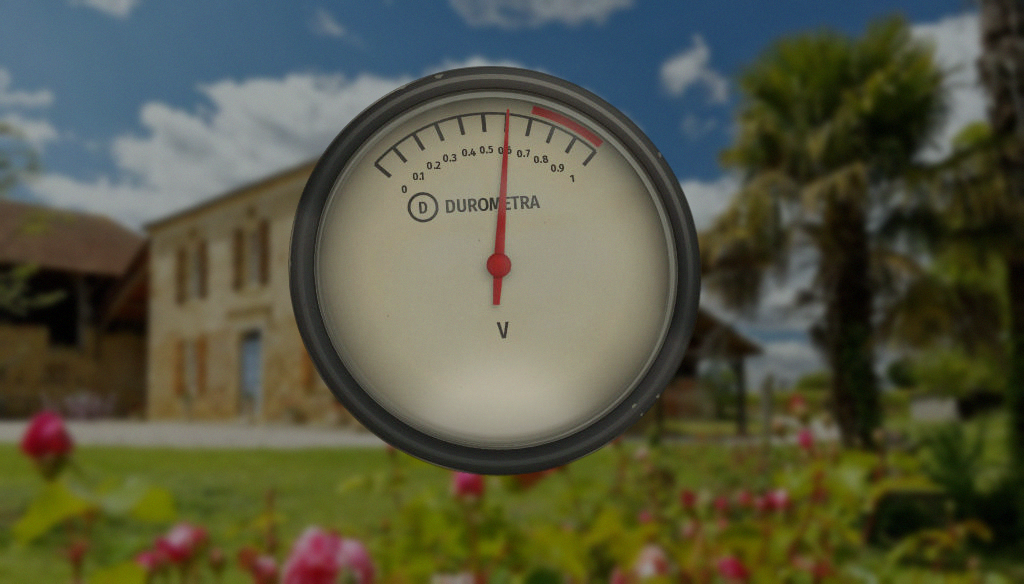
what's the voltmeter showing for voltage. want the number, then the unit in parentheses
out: 0.6 (V)
